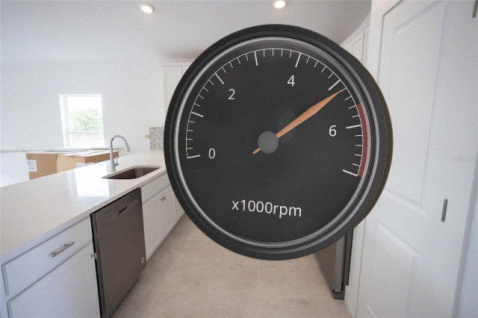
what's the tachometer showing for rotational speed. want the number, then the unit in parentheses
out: 5200 (rpm)
